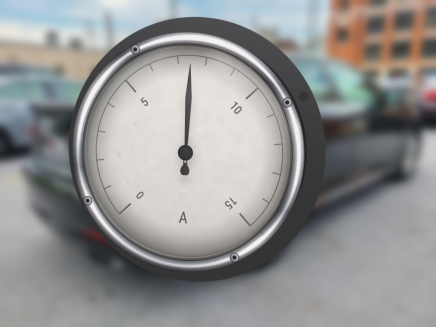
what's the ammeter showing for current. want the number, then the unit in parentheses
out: 7.5 (A)
